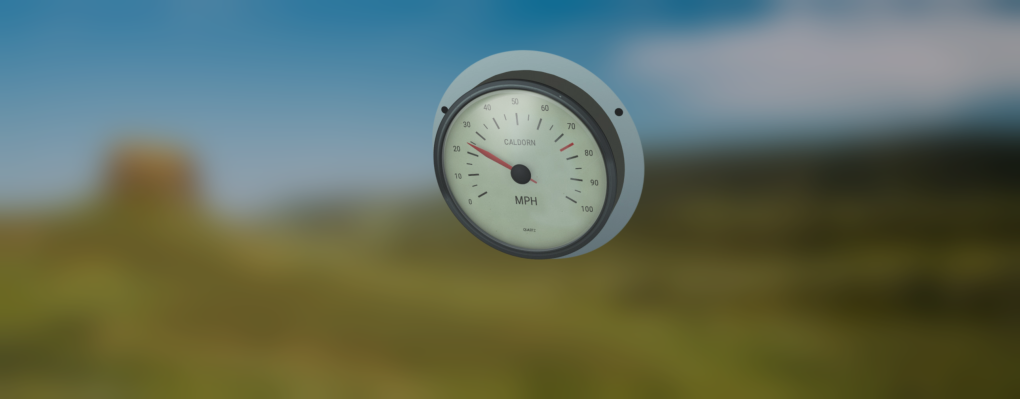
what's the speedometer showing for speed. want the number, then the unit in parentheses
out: 25 (mph)
